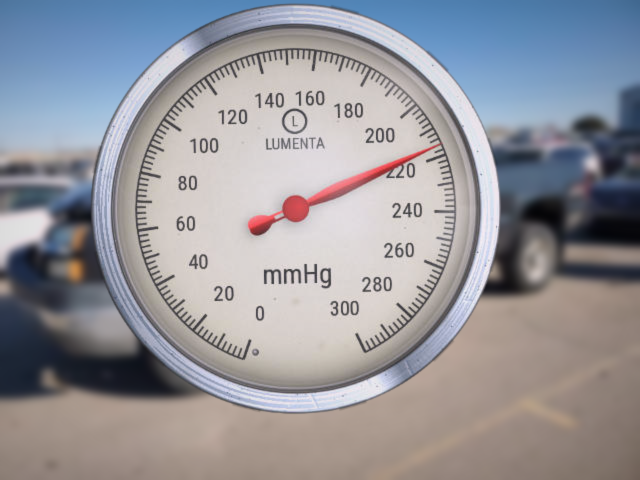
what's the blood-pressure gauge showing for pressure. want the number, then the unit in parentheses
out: 216 (mmHg)
